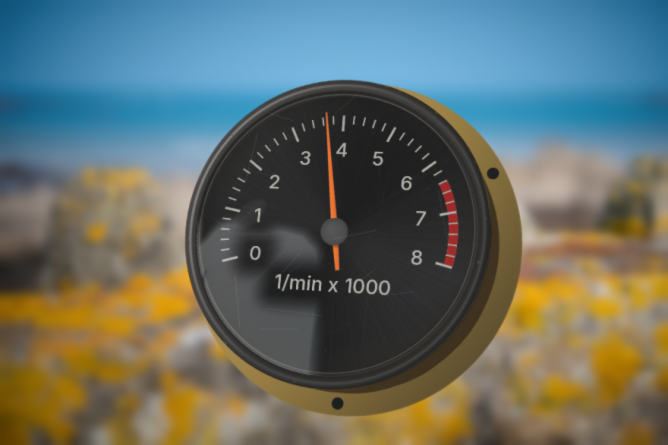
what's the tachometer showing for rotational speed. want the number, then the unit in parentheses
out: 3700 (rpm)
